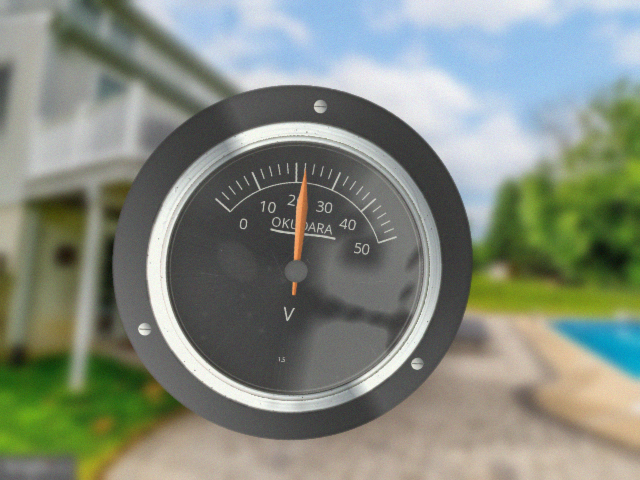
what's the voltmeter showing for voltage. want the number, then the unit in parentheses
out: 22 (V)
